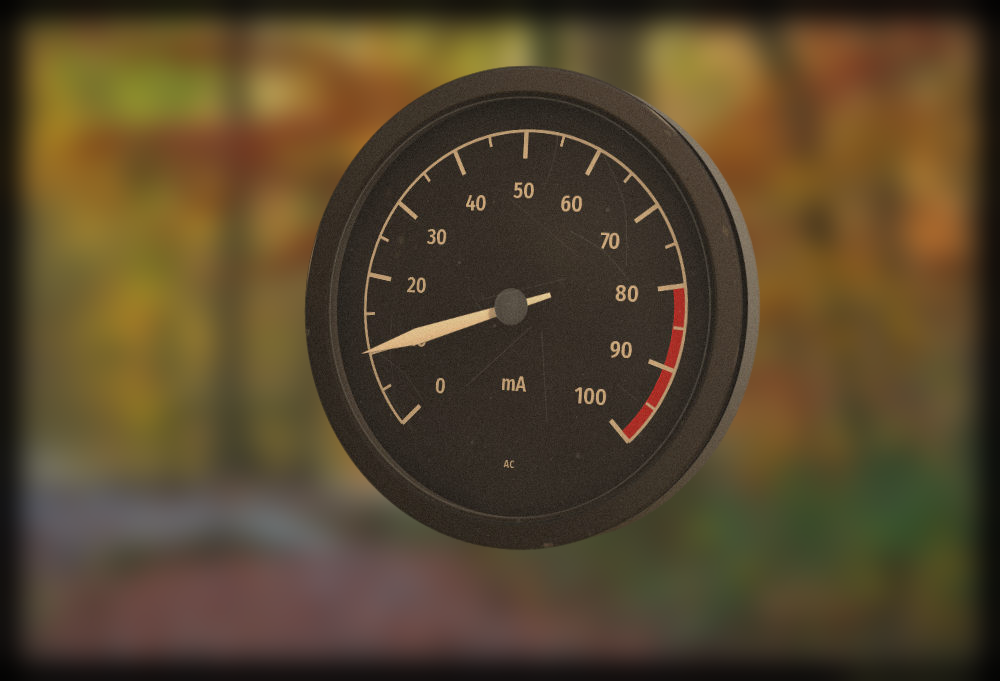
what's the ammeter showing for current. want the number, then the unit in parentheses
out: 10 (mA)
